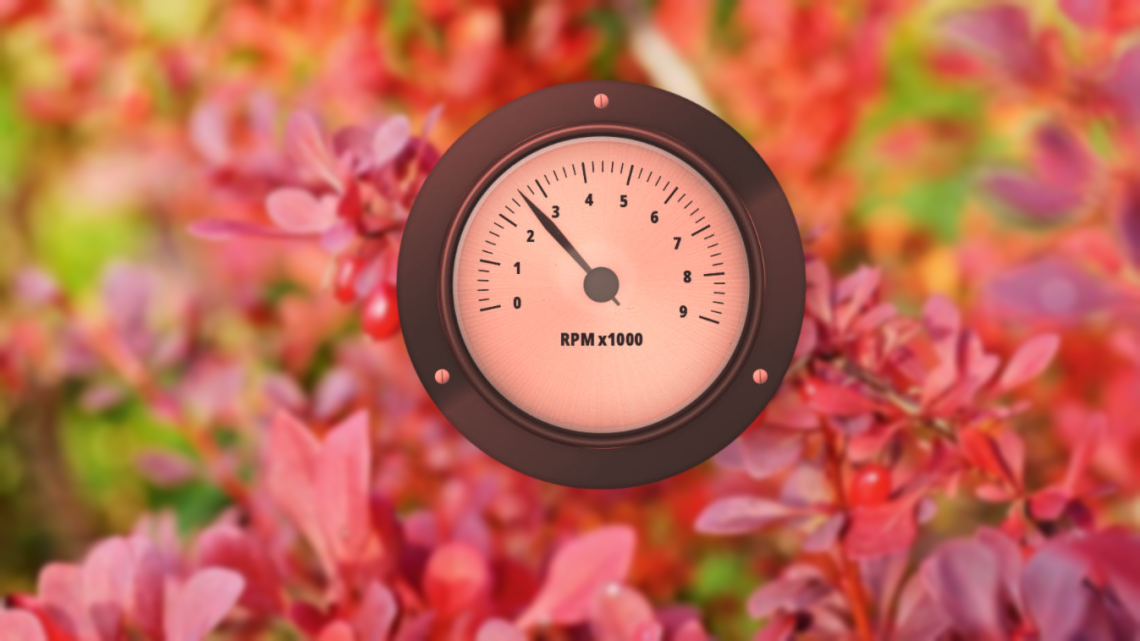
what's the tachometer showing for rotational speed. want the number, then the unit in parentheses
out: 2600 (rpm)
